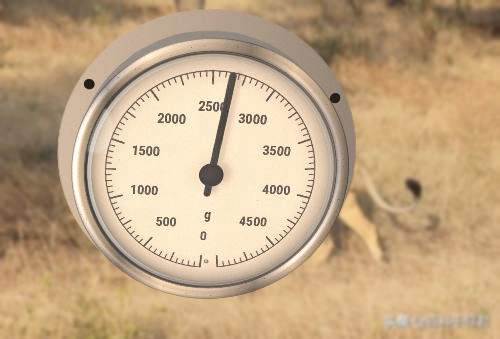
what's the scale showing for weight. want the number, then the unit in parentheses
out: 2650 (g)
